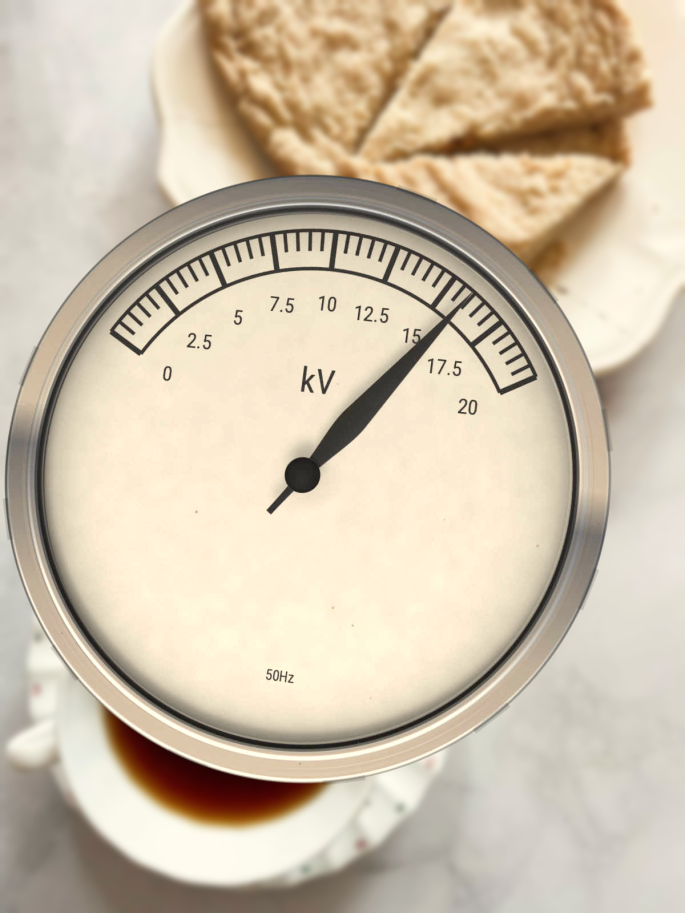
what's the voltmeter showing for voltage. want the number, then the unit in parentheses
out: 16 (kV)
